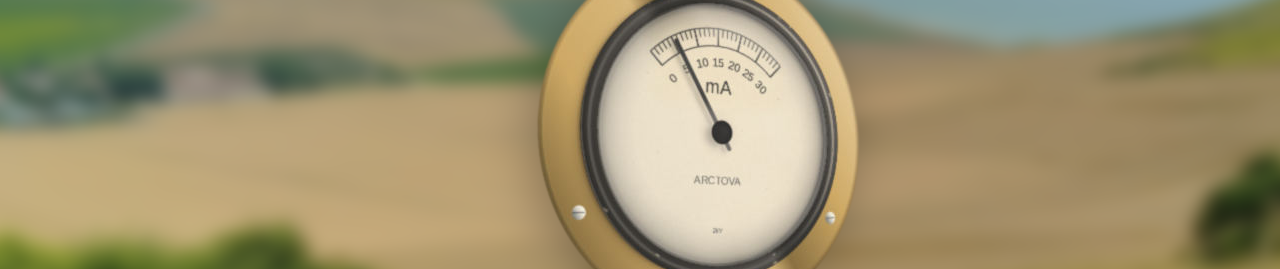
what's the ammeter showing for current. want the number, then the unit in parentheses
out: 5 (mA)
